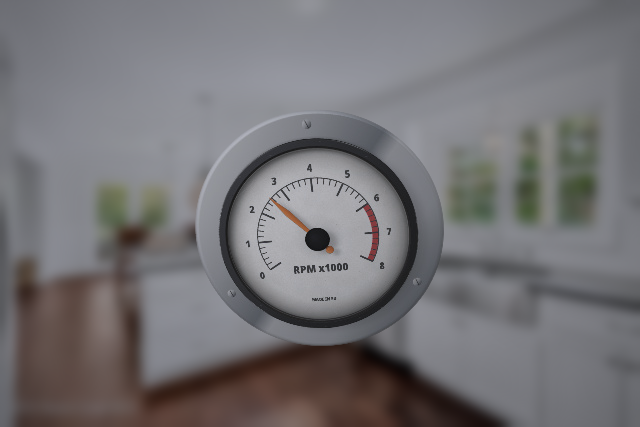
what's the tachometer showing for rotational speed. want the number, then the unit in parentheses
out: 2600 (rpm)
